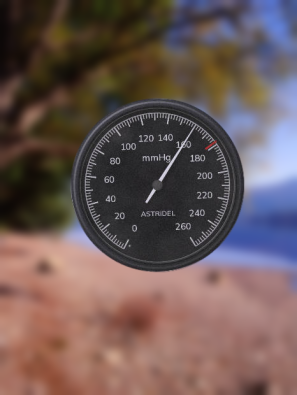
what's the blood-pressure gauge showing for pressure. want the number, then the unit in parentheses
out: 160 (mmHg)
